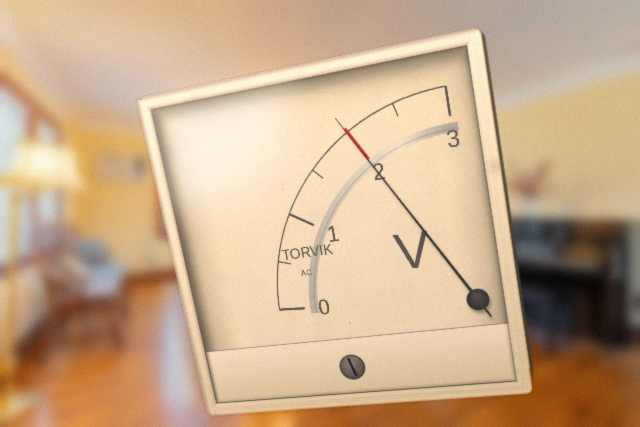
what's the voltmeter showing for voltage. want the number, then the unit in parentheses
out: 2 (V)
